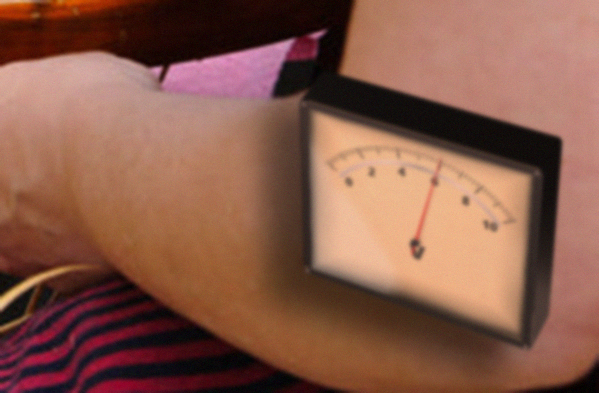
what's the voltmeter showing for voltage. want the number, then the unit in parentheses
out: 6 (V)
